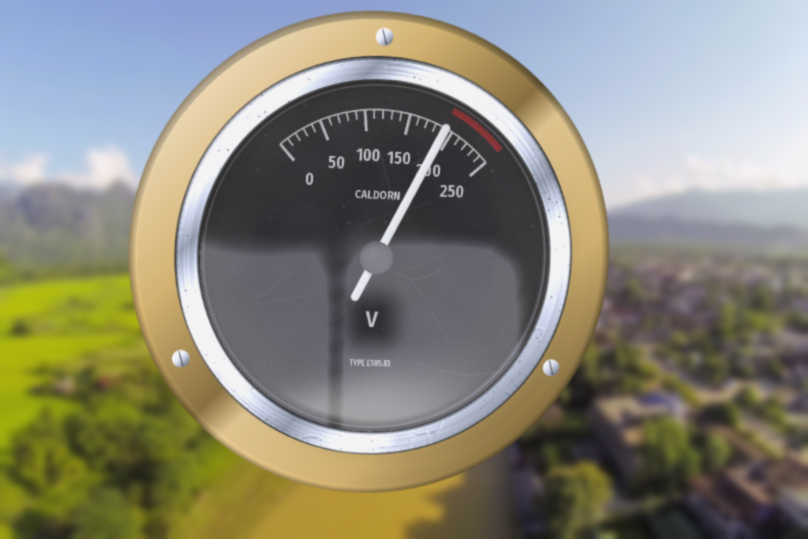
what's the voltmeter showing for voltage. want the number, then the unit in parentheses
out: 190 (V)
